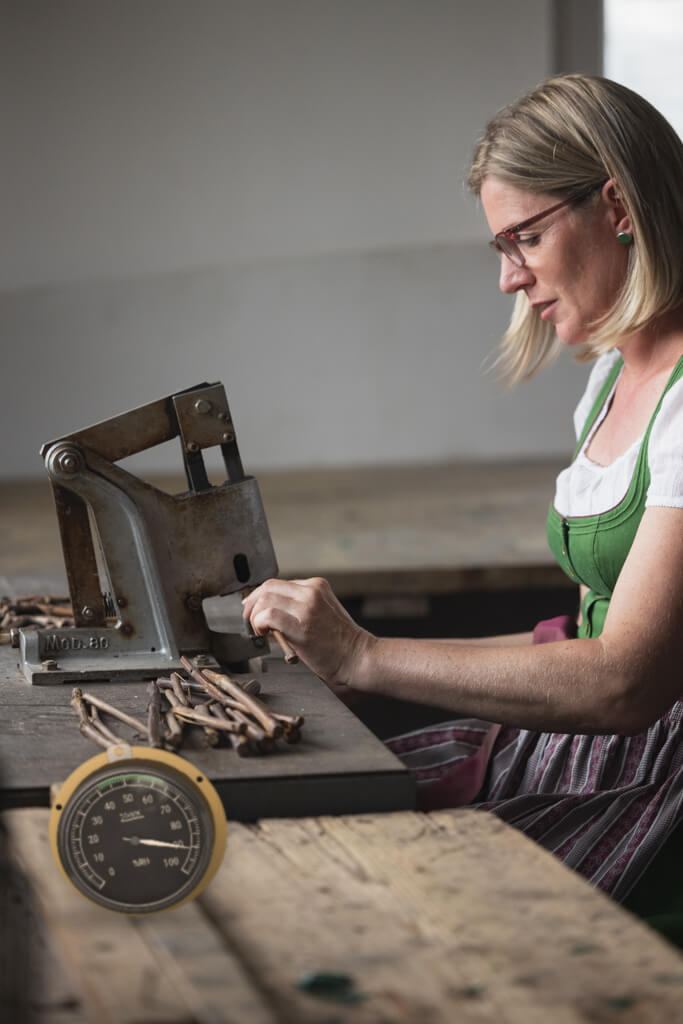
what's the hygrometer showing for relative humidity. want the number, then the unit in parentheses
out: 90 (%)
